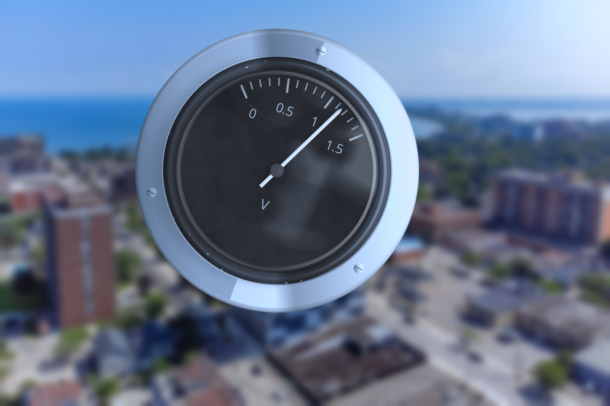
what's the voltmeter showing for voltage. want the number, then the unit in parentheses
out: 1.15 (V)
